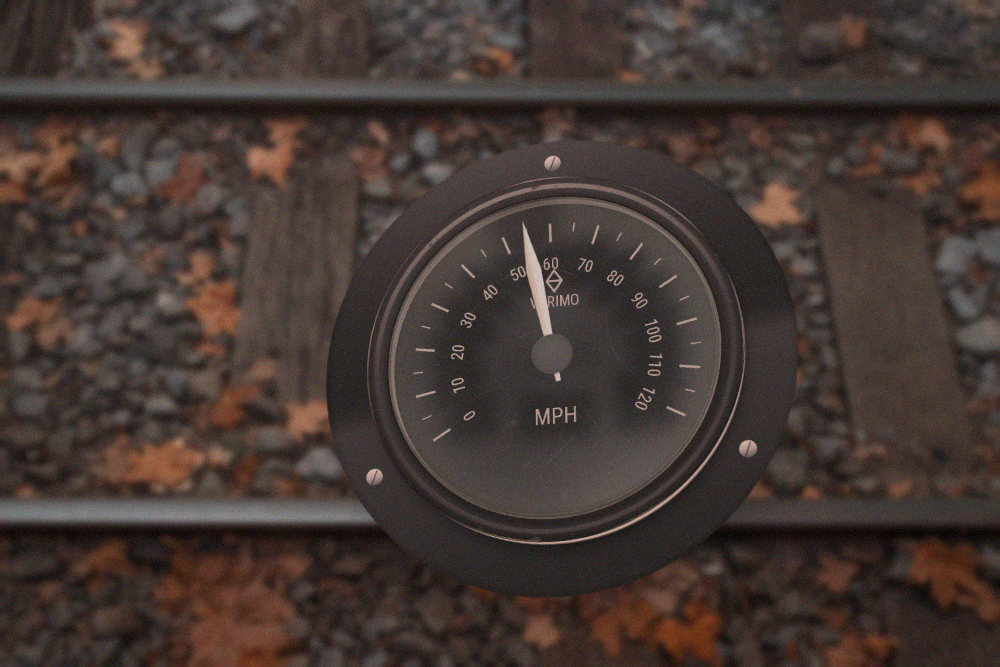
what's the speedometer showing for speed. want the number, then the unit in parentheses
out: 55 (mph)
